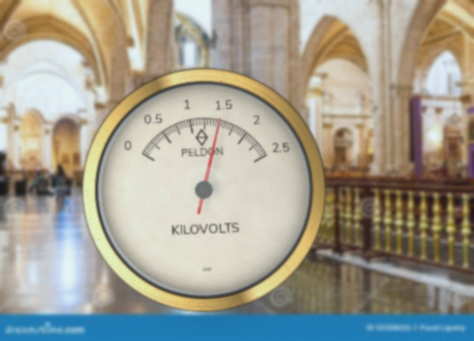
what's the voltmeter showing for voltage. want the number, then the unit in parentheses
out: 1.5 (kV)
